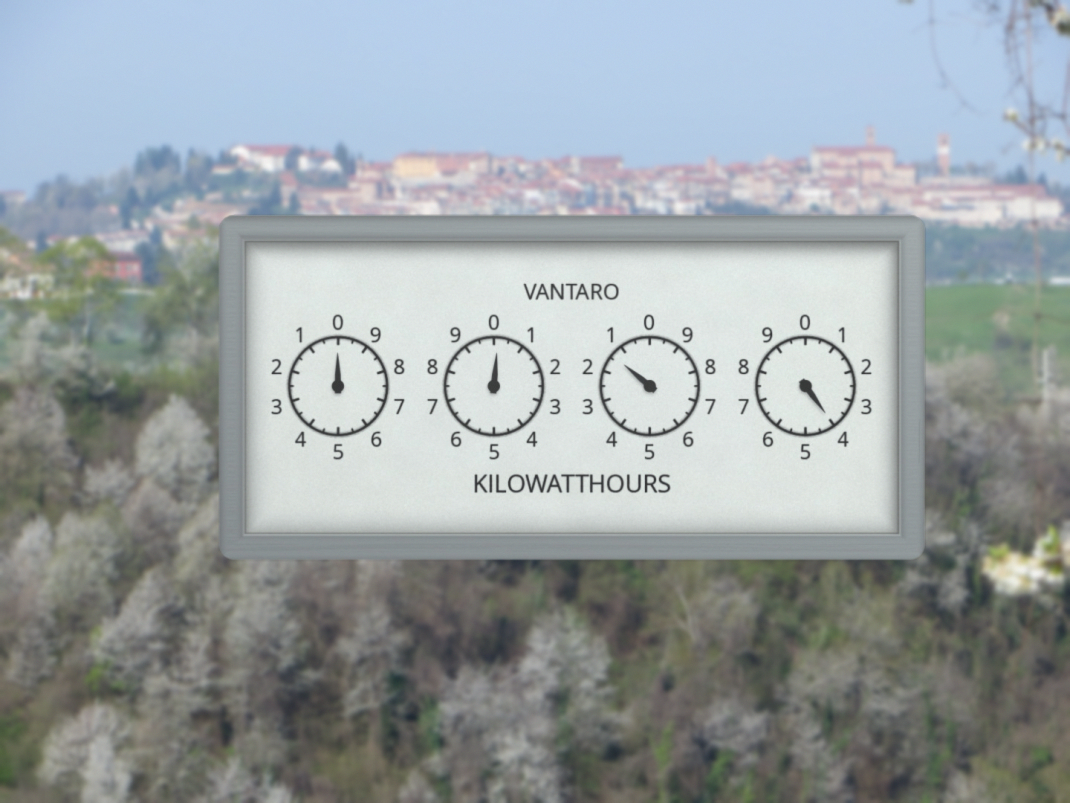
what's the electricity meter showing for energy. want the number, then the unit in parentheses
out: 14 (kWh)
